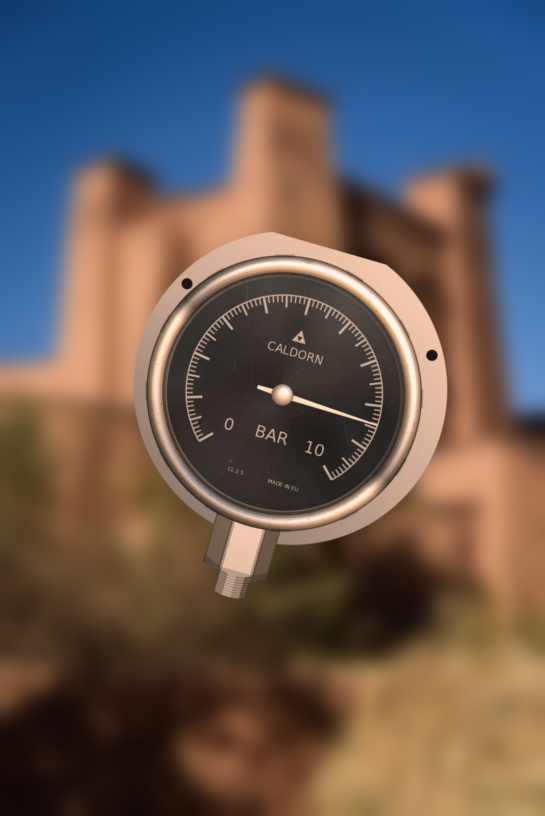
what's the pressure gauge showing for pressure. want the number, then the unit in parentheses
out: 8.4 (bar)
